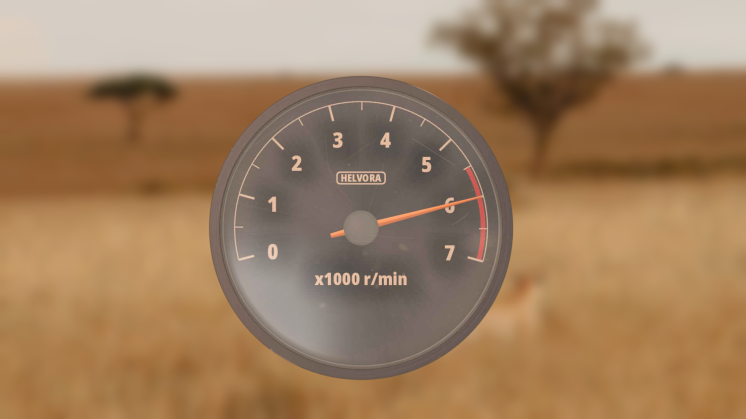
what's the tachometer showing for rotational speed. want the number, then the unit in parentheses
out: 6000 (rpm)
